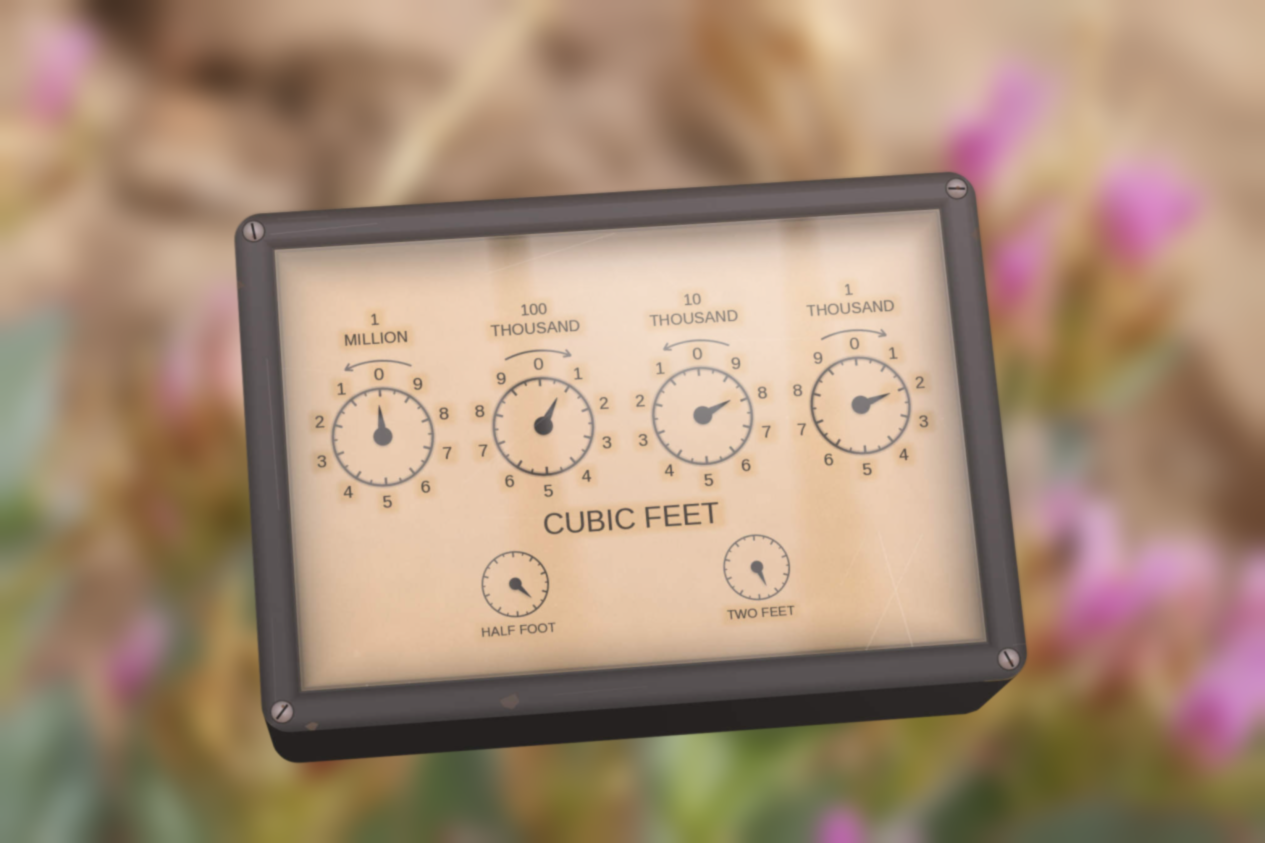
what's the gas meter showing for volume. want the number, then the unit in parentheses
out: 8200 (ft³)
